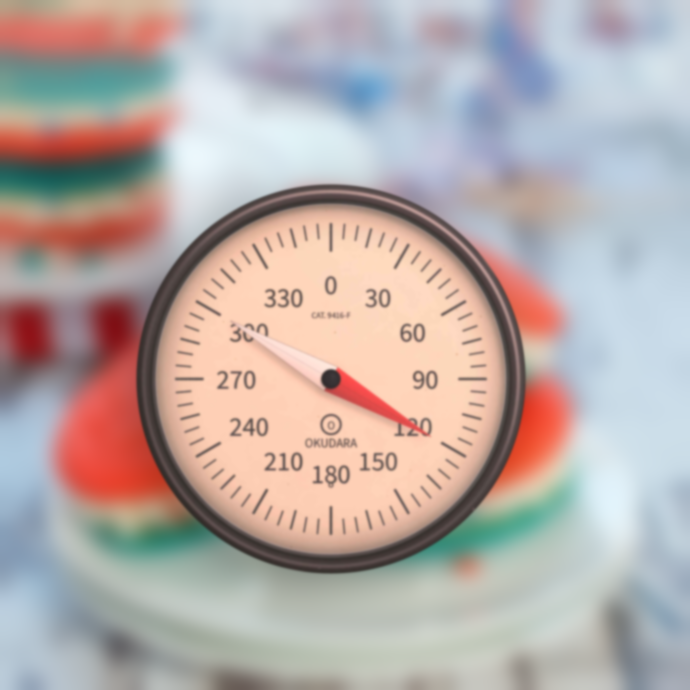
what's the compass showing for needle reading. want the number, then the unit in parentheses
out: 120 (°)
